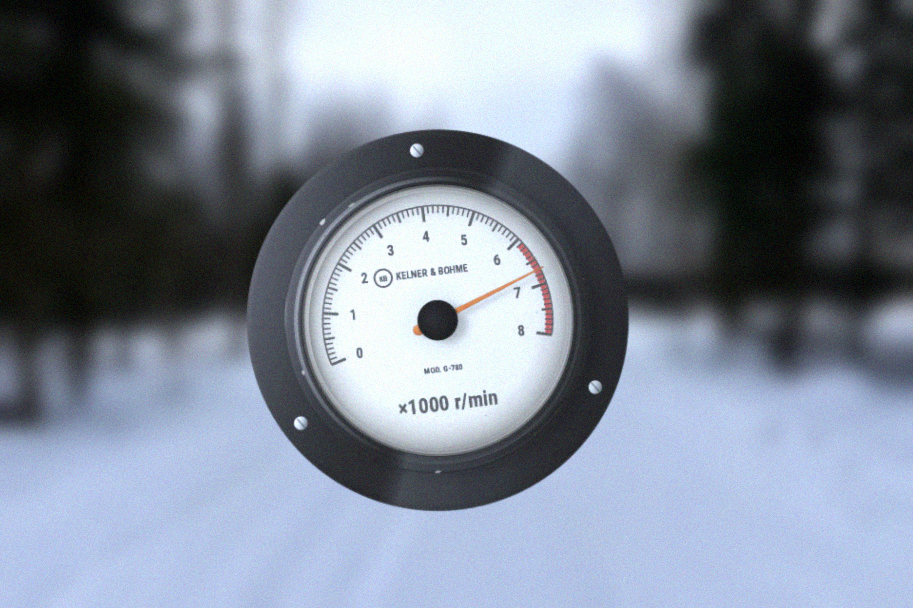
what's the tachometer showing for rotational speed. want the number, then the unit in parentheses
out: 6700 (rpm)
